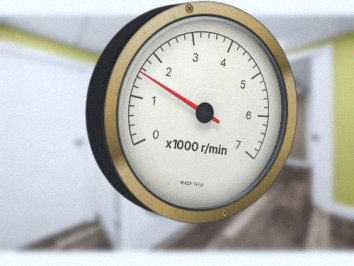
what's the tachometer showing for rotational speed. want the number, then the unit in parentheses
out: 1500 (rpm)
